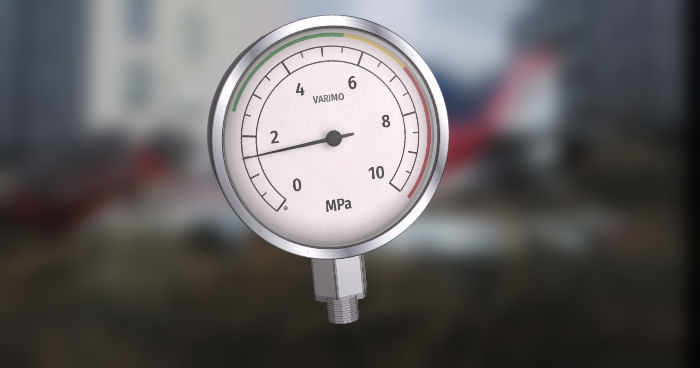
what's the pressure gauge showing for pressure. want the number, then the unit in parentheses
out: 1.5 (MPa)
